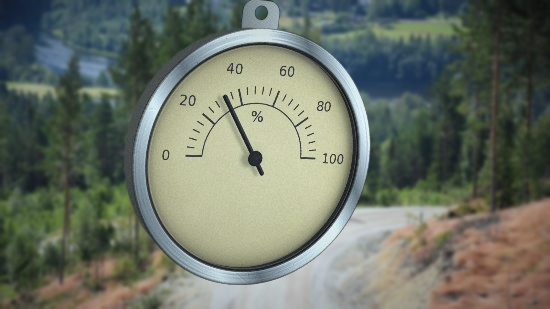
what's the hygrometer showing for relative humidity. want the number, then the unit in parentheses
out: 32 (%)
